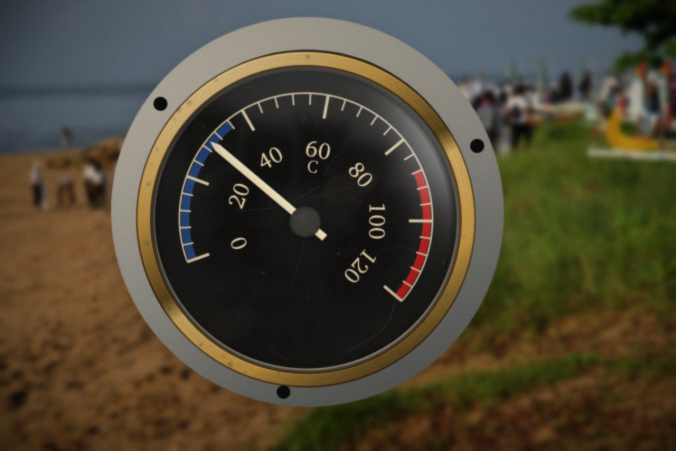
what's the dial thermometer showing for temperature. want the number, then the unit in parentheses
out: 30 (°C)
